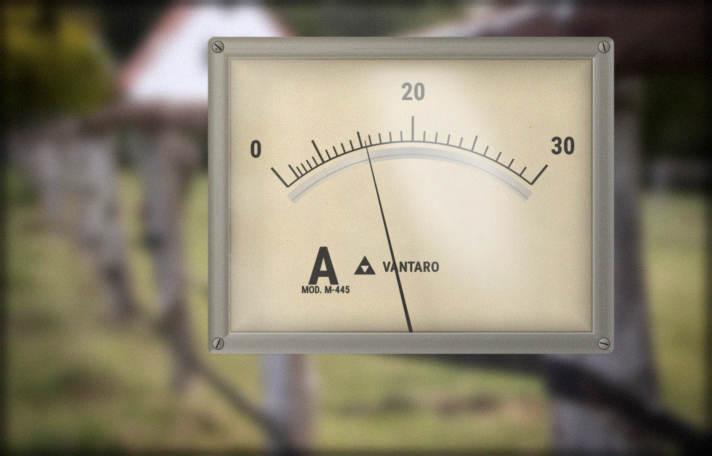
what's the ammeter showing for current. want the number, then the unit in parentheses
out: 15.5 (A)
